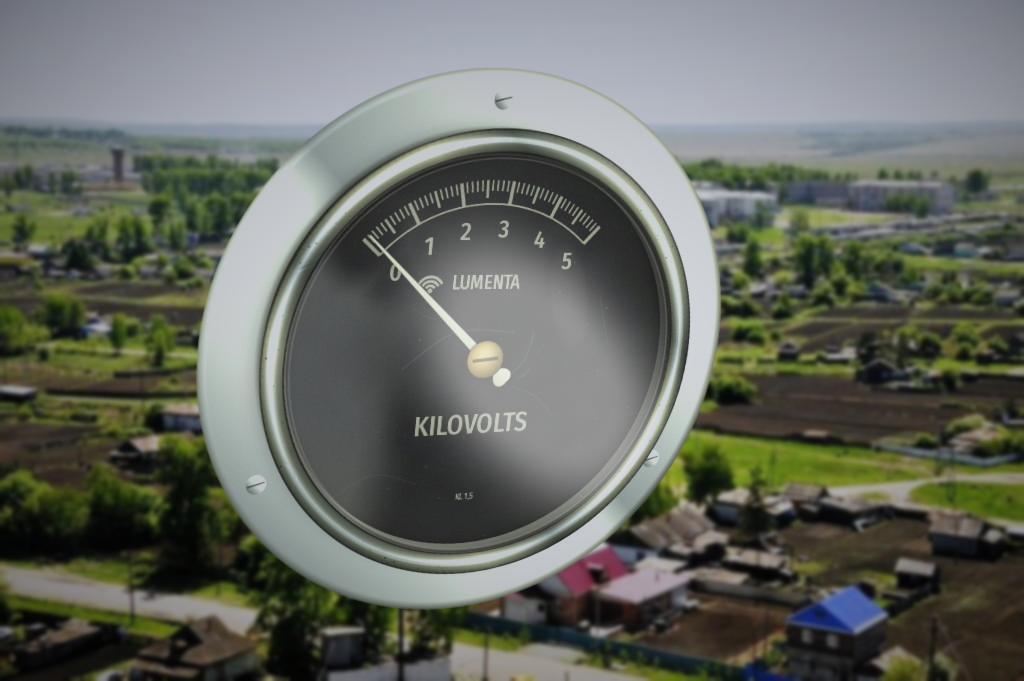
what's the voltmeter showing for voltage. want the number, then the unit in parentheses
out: 0.1 (kV)
